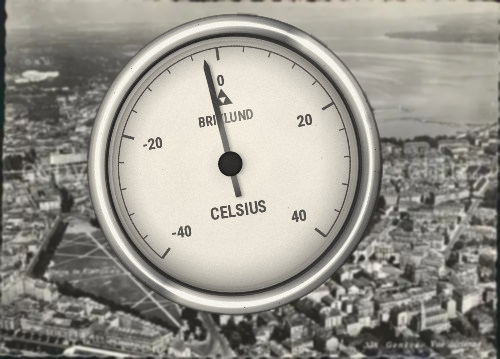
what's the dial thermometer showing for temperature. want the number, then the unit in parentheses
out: -2 (°C)
